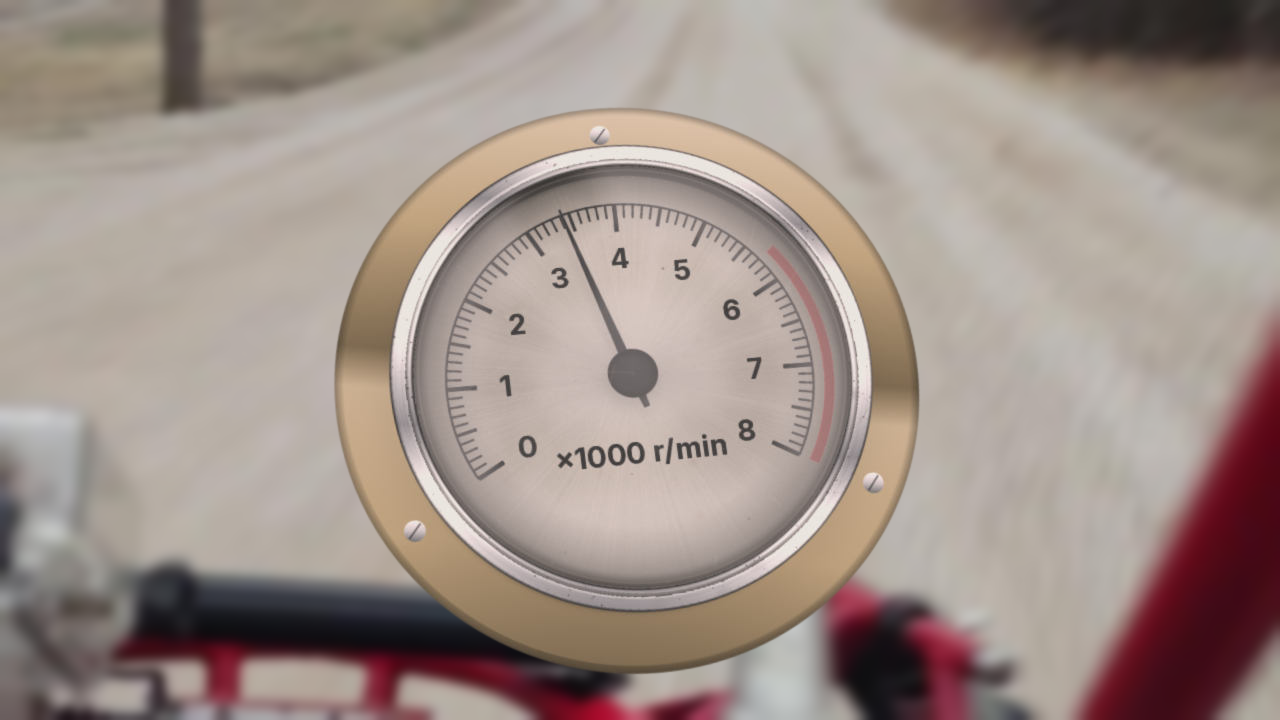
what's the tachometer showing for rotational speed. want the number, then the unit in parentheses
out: 3400 (rpm)
